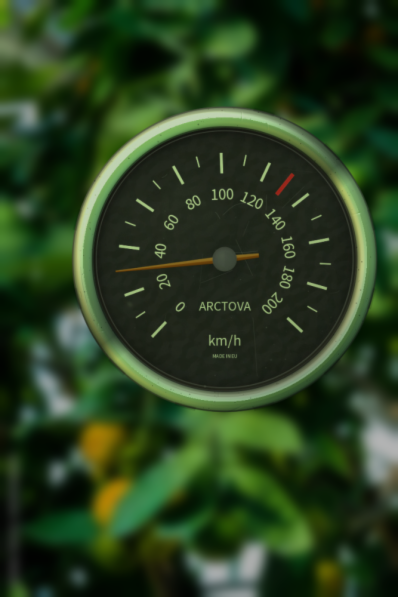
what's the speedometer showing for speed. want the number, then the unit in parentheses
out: 30 (km/h)
